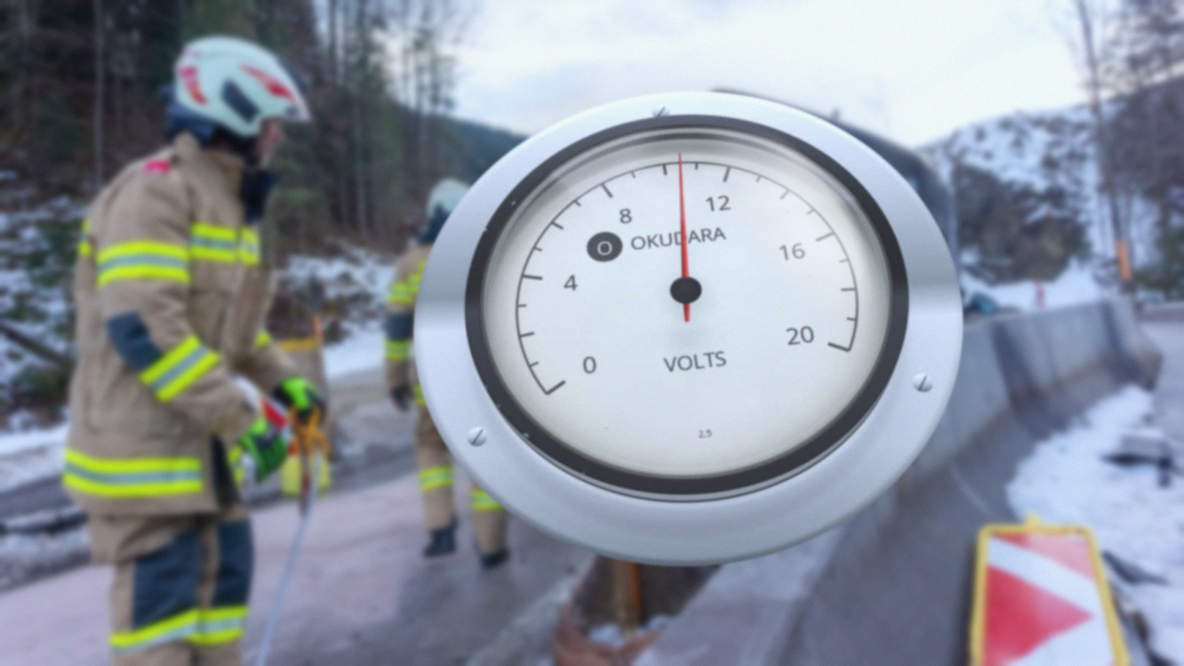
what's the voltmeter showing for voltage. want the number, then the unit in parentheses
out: 10.5 (V)
